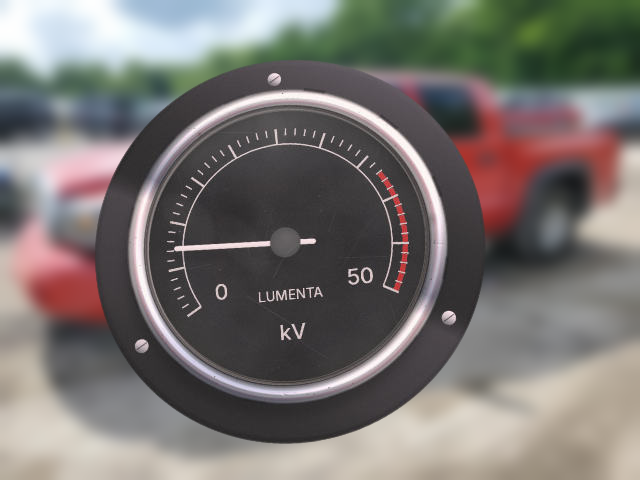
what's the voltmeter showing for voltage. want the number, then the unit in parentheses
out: 7 (kV)
